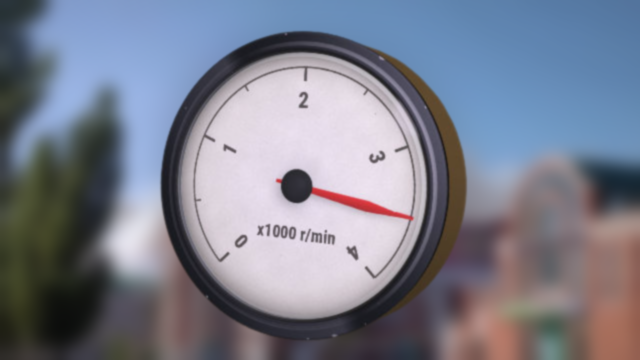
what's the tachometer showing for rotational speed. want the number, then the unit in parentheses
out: 3500 (rpm)
